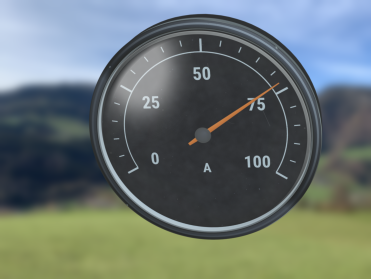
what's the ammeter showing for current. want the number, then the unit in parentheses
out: 72.5 (A)
